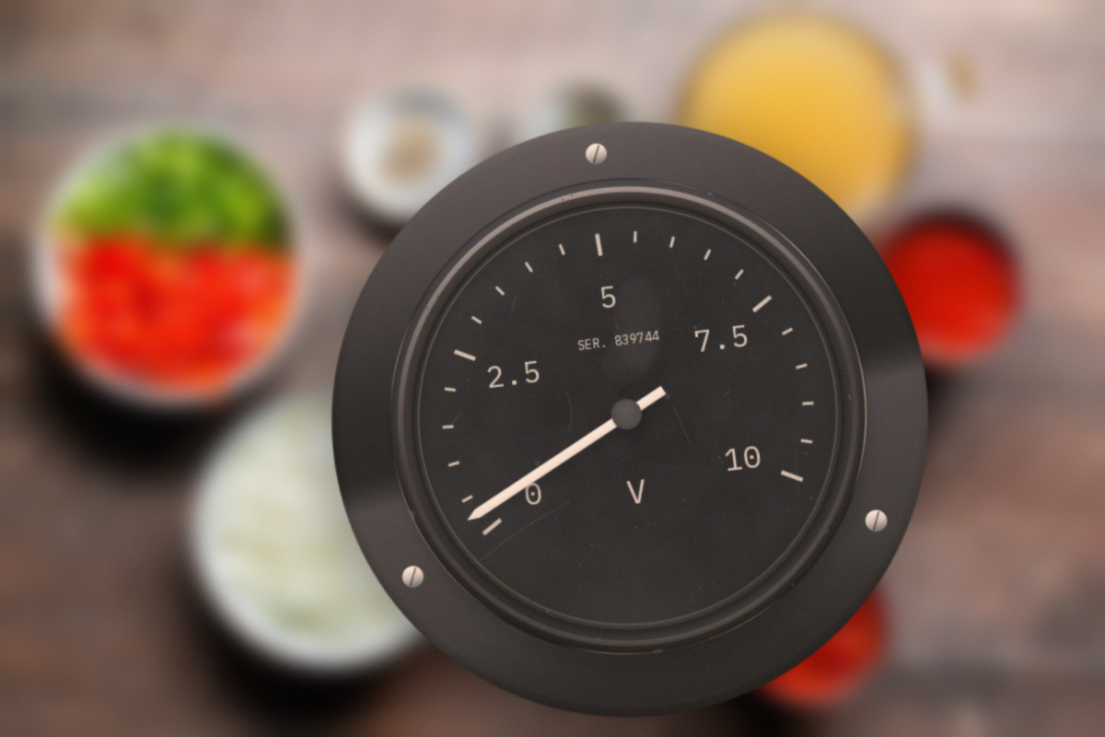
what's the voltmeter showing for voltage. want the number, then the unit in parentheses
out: 0.25 (V)
